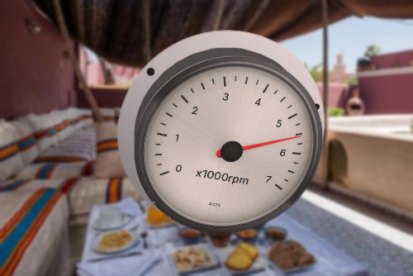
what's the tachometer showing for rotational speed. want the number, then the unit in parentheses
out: 5500 (rpm)
